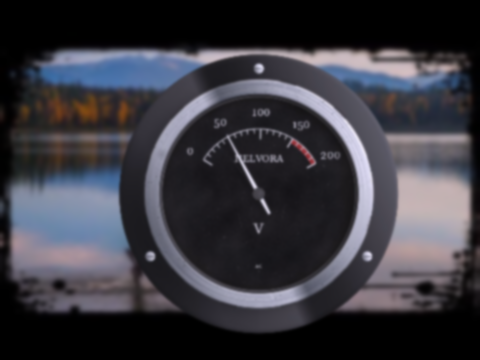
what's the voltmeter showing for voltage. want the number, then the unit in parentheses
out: 50 (V)
